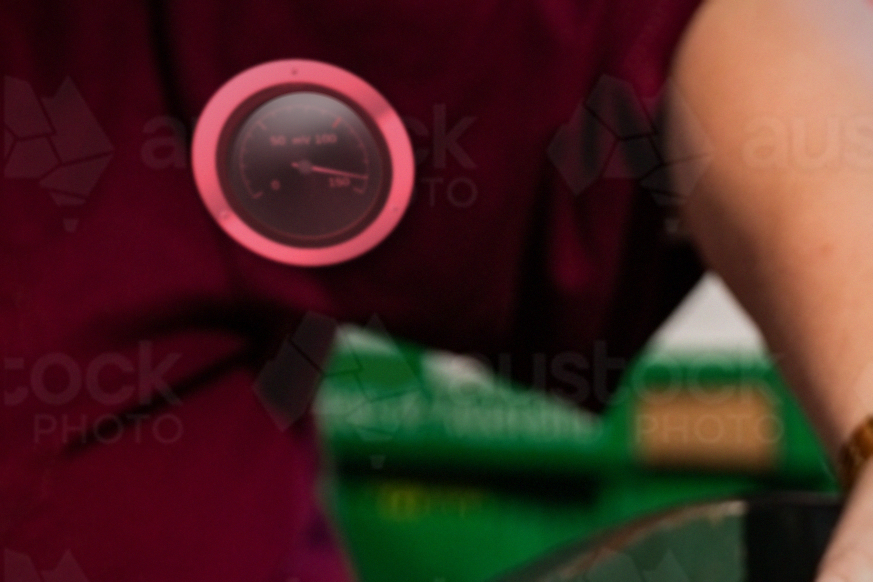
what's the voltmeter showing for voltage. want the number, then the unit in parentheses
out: 140 (mV)
